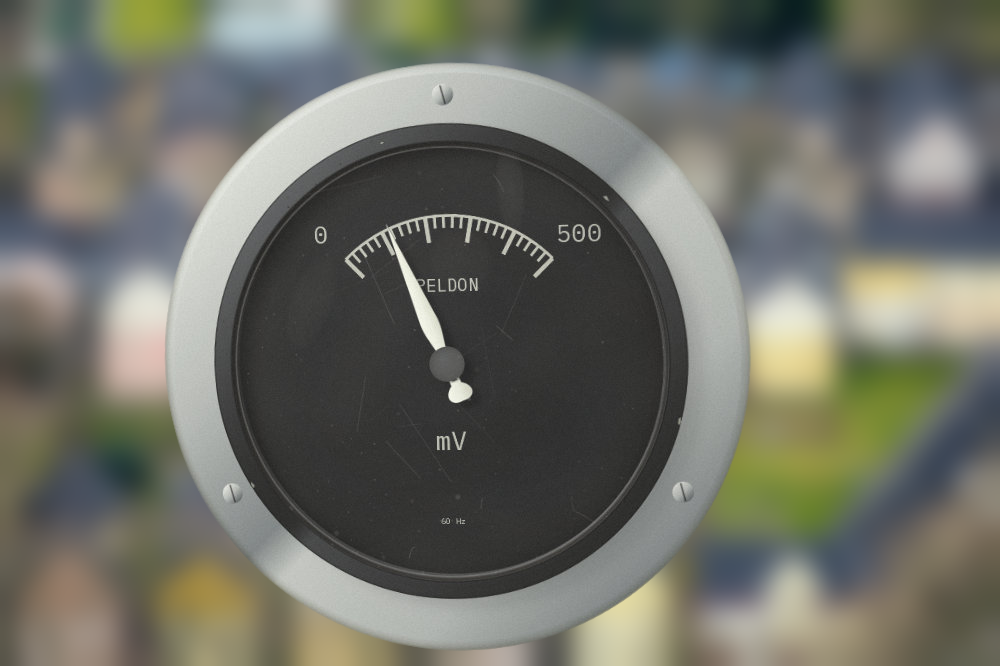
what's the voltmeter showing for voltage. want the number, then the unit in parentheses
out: 120 (mV)
